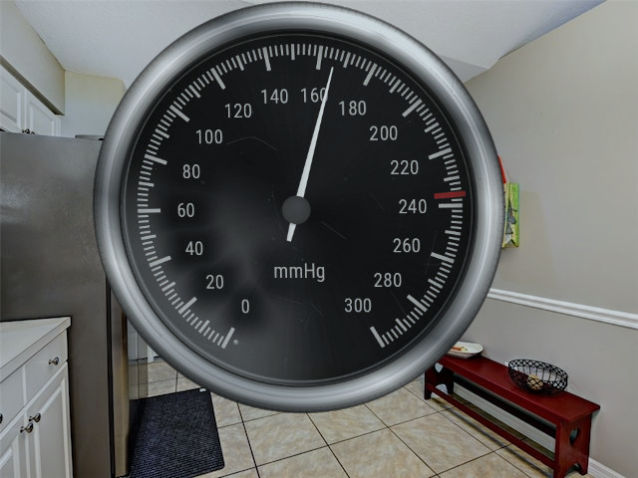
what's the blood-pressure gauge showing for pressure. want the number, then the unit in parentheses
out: 166 (mmHg)
